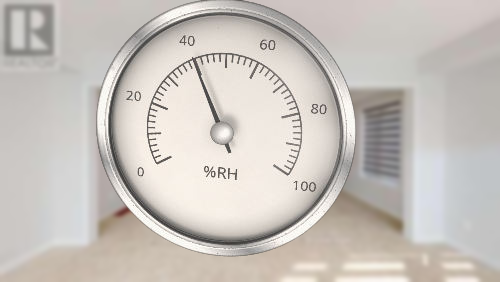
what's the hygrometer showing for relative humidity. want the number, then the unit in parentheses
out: 40 (%)
